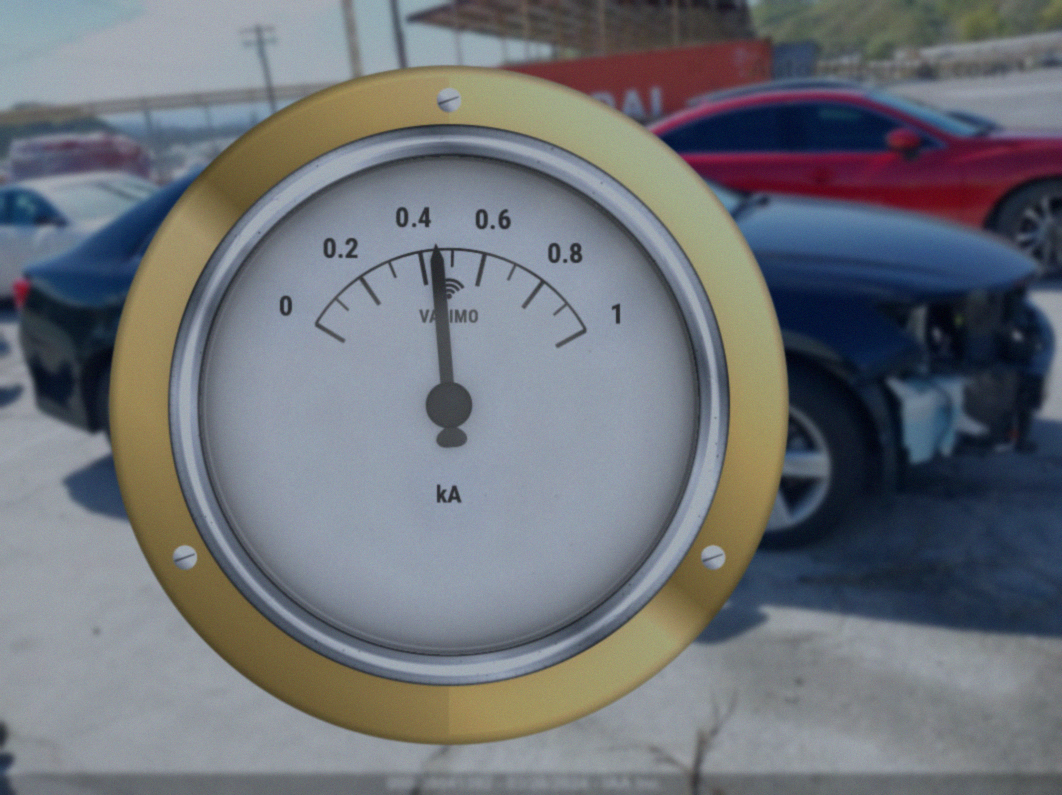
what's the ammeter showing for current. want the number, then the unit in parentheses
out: 0.45 (kA)
